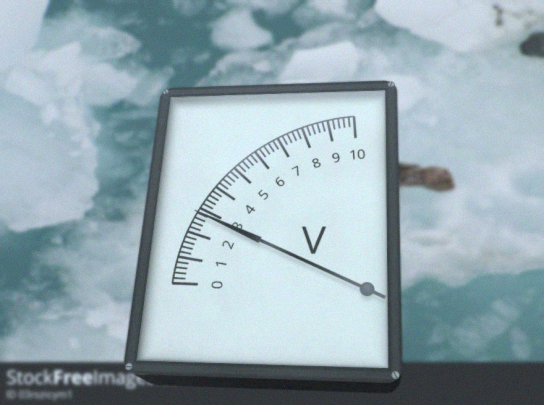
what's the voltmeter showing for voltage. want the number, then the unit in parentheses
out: 2.8 (V)
